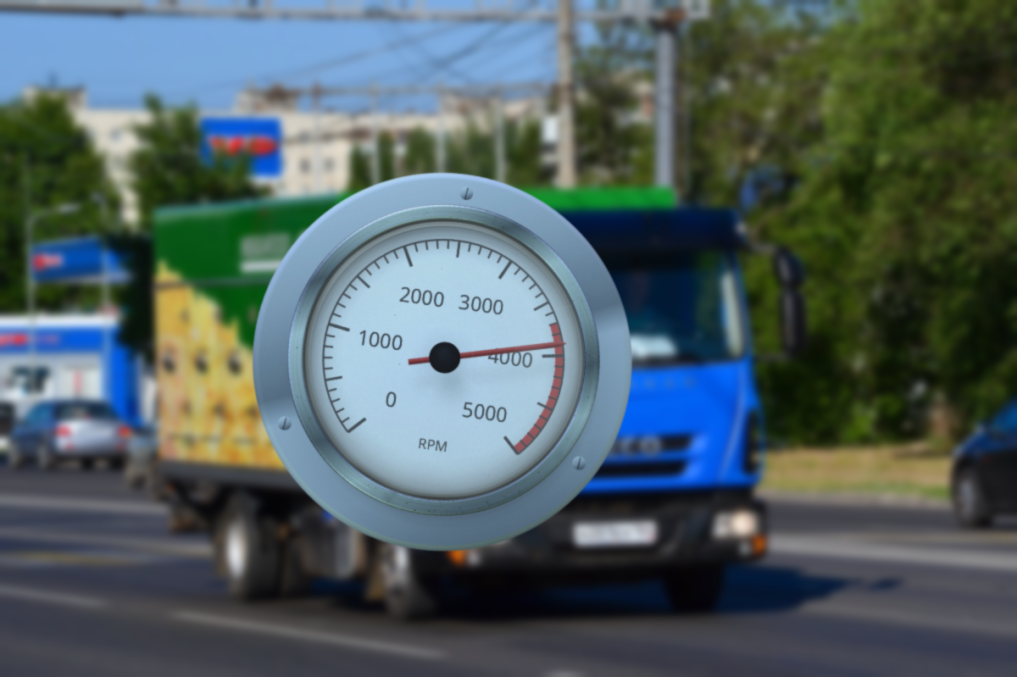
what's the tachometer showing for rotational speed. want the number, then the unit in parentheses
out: 3900 (rpm)
